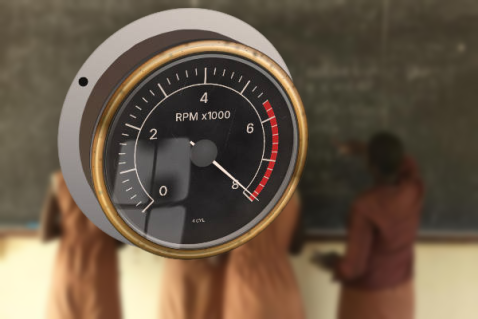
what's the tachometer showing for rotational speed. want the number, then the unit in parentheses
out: 7900 (rpm)
